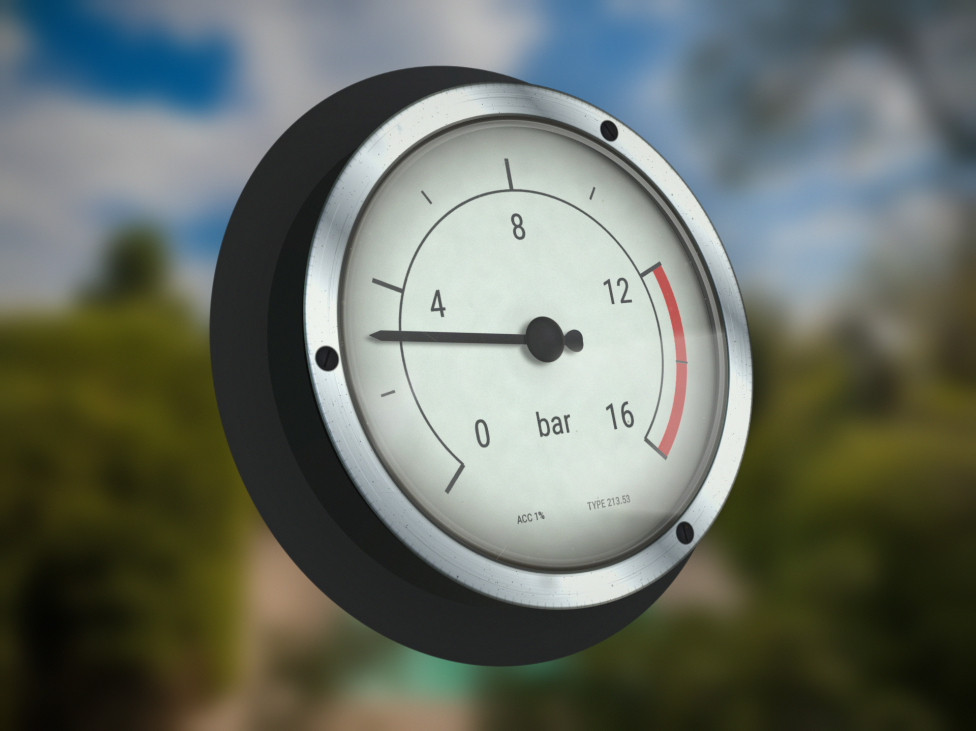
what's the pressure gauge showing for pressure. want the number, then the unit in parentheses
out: 3 (bar)
